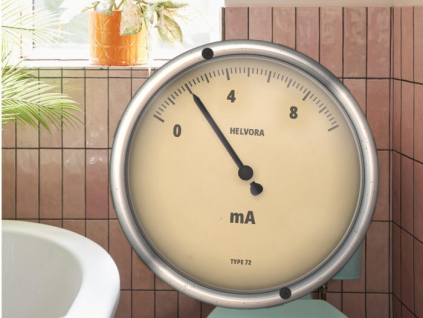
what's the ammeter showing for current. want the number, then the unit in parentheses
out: 2 (mA)
